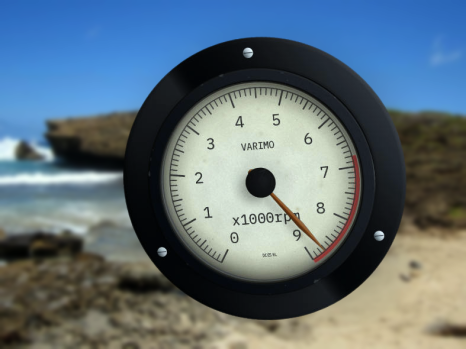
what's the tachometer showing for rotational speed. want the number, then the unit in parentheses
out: 8700 (rpm)
